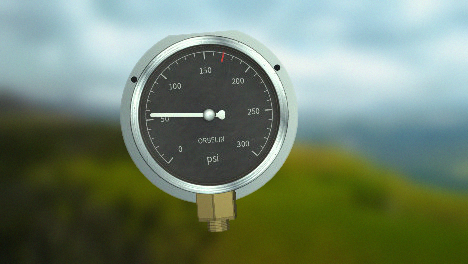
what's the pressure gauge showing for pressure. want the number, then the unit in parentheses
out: 55 (psi)
